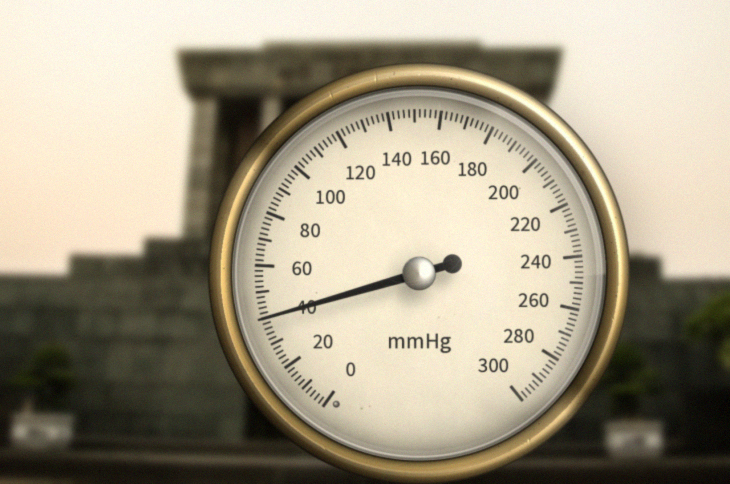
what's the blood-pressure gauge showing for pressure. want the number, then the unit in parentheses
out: 40 (mmHg)
